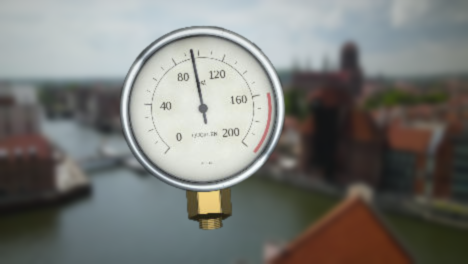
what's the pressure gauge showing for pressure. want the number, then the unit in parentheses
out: 95 (psi)
